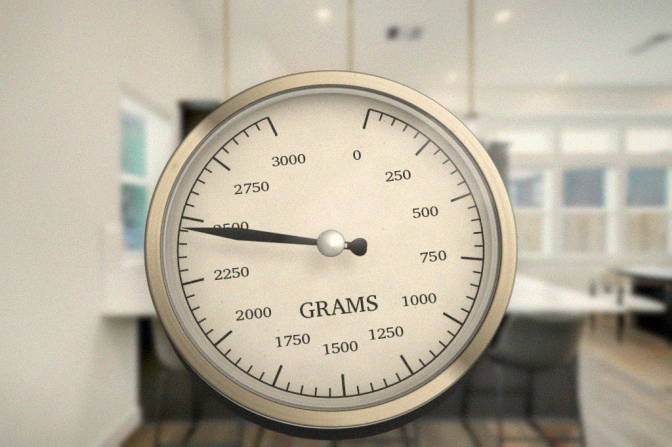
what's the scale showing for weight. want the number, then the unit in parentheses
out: 2450 (g)
